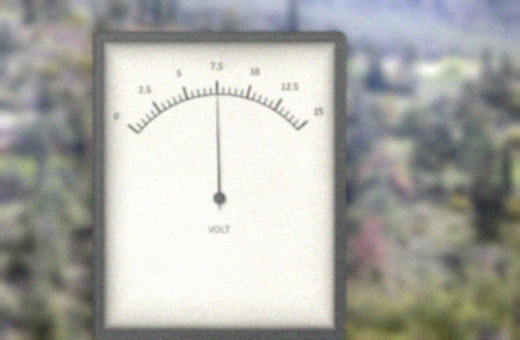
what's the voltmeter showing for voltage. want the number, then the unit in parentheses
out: 7.5 (V)
